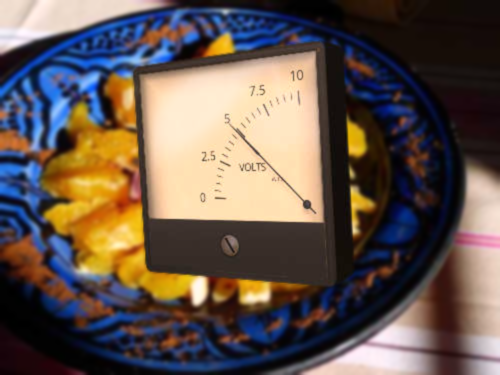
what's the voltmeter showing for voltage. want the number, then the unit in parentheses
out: 5 (V)
